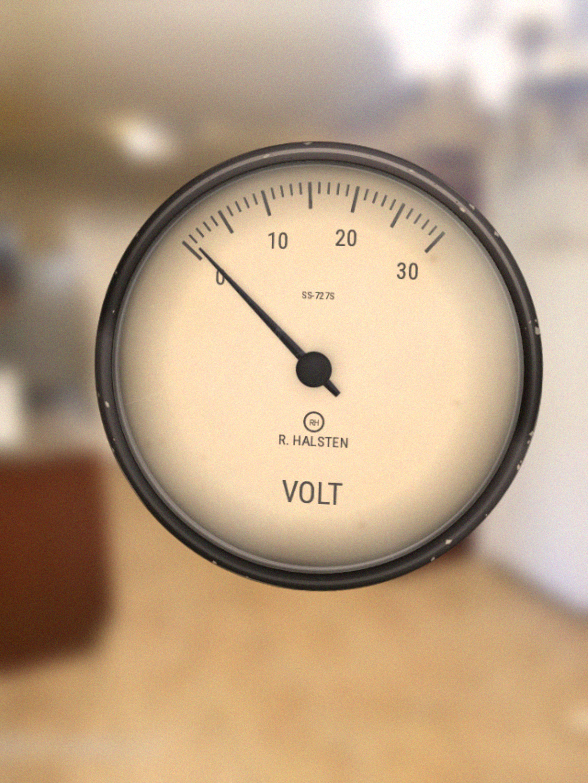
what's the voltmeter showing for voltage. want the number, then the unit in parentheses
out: 1 (V)
